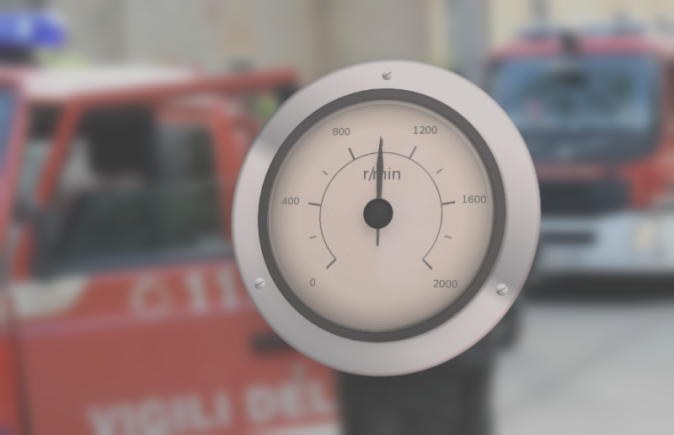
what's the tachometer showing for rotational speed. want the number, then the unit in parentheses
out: 1000 (rpm)
